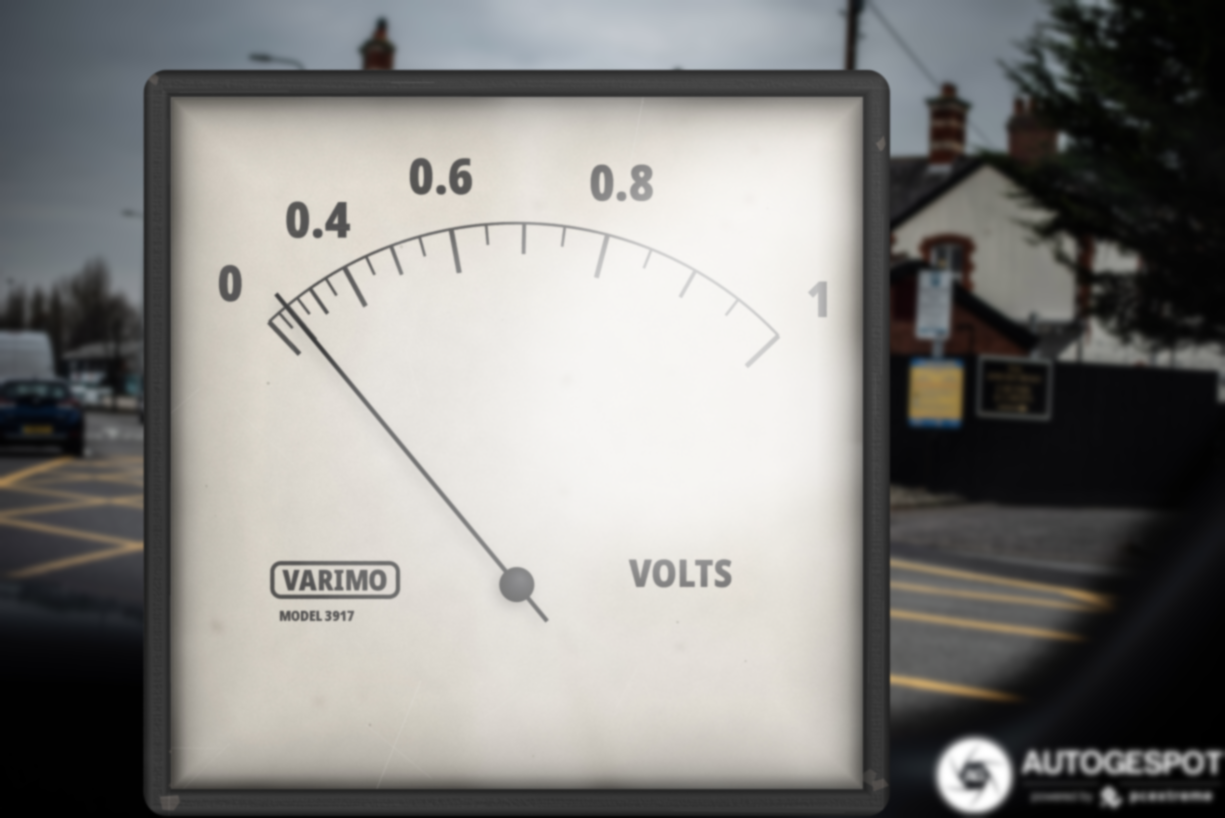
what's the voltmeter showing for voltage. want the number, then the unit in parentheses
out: 0.2 (V)
